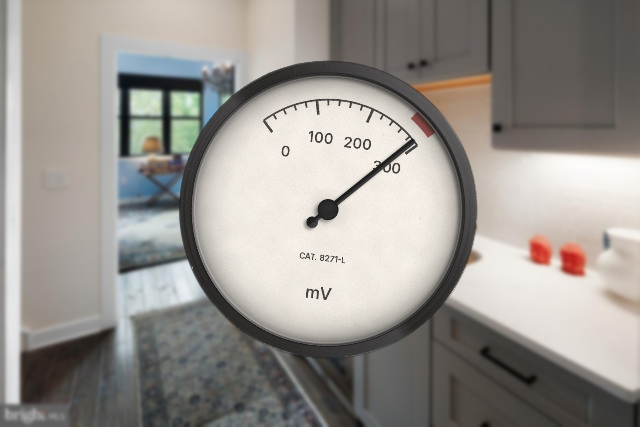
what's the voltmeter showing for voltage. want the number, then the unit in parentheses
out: 290 (mV)
